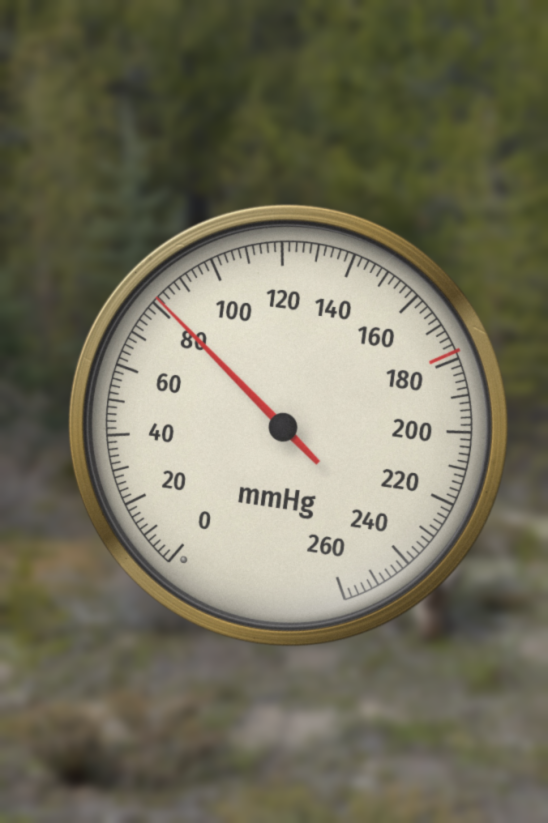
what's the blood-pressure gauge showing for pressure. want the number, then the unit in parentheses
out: 82 (mmHg)
